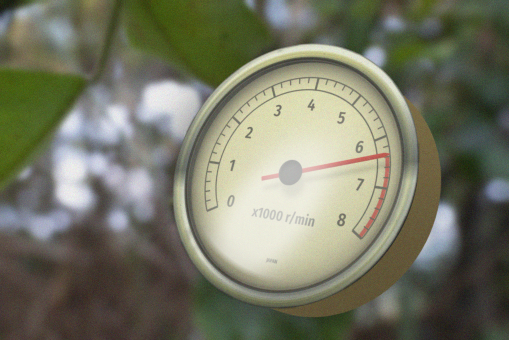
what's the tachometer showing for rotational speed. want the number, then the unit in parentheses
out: 6400 (rpm)
